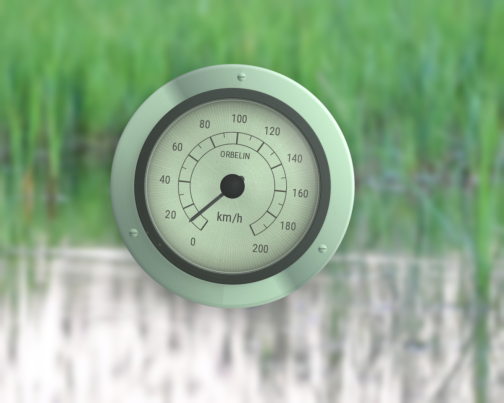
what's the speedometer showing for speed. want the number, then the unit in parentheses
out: 10 (km/h)
